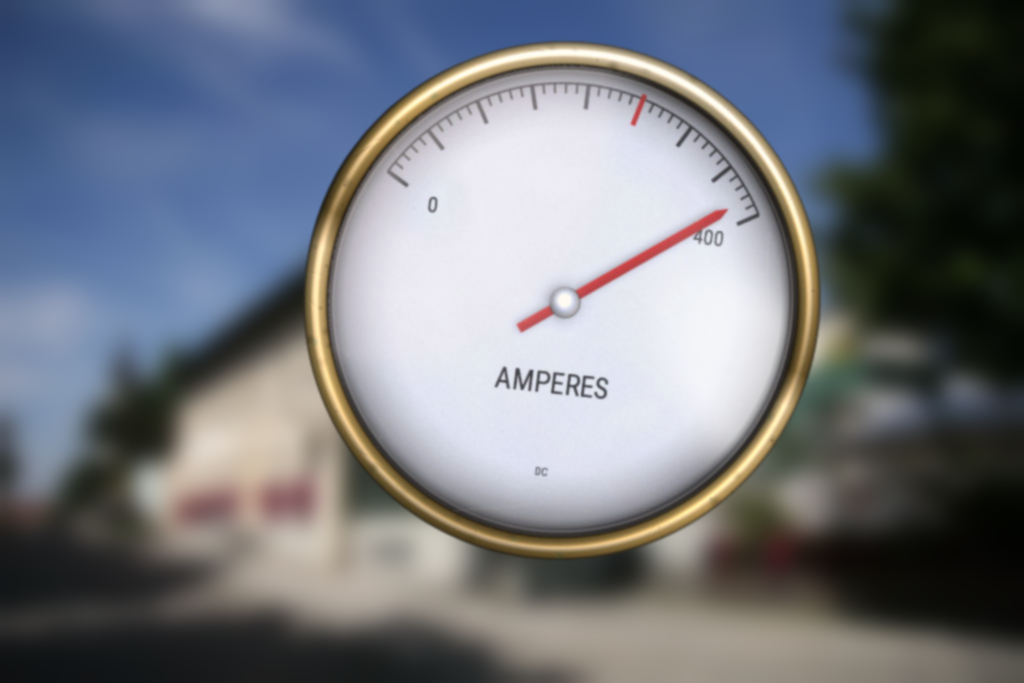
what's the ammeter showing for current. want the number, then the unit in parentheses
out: 380 (A)
